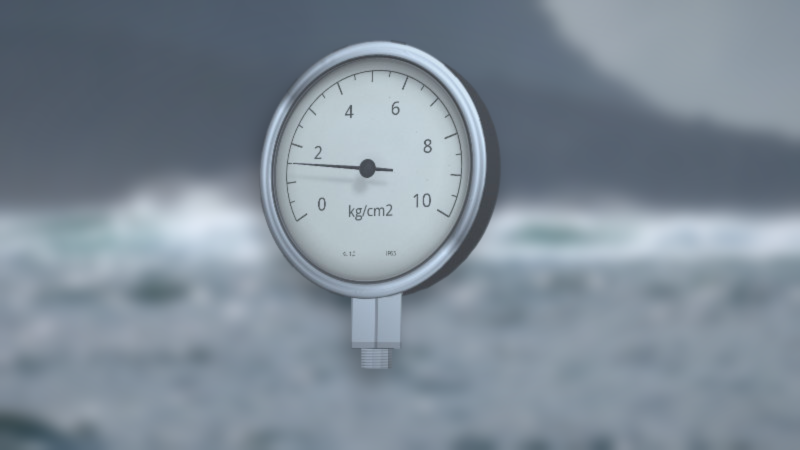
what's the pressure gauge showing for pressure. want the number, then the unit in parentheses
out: 1.5 (kg/cm²)
